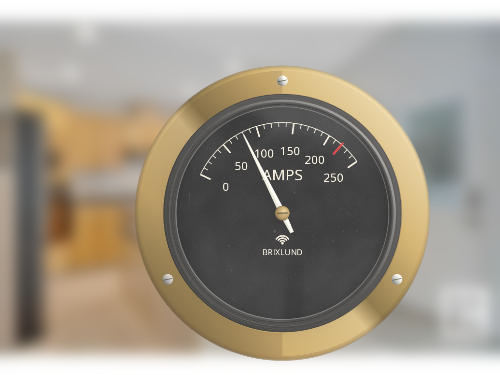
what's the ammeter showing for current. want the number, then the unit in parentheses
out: 80 (A)
